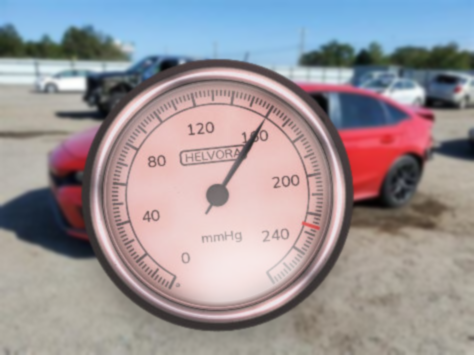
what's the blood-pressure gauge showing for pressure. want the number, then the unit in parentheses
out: 160 (mmHg)
